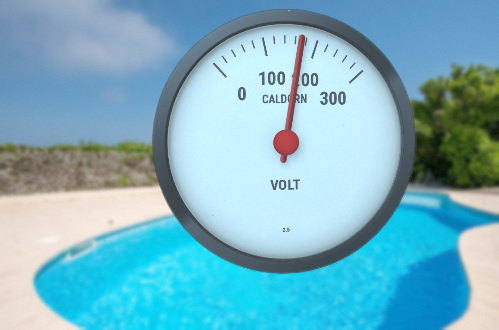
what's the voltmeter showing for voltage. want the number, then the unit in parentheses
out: 170 (V)
